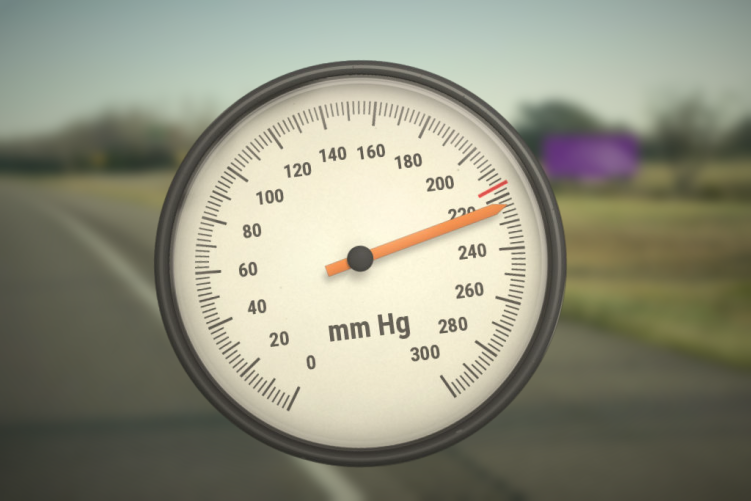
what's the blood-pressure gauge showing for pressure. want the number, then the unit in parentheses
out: 224 (mmHg)
